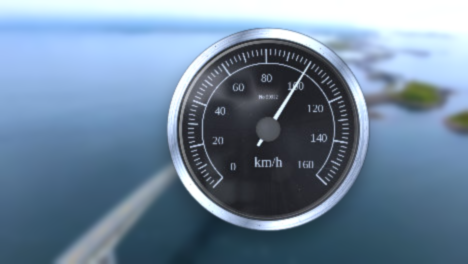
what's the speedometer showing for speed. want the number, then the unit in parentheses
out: 100 (km/h)
